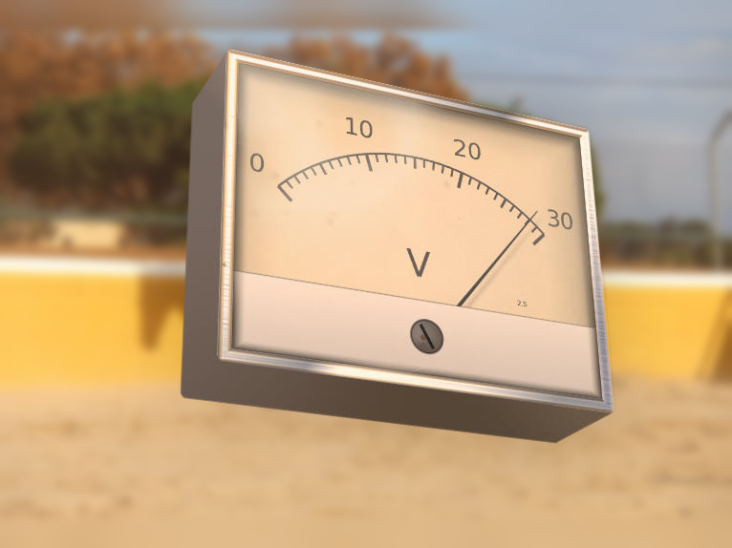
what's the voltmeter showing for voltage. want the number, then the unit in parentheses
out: 28 (V)
